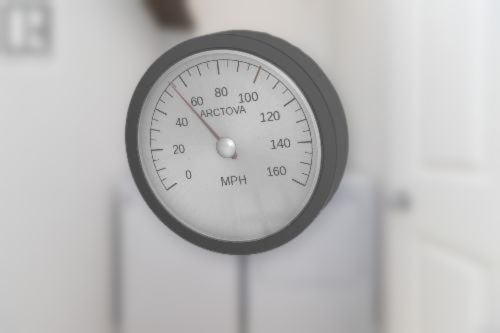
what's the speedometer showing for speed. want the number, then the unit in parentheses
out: 55 (mph)
